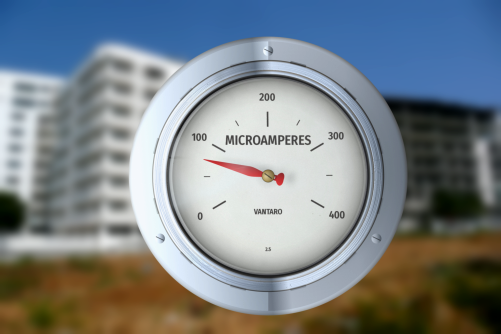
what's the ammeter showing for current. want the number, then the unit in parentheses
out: 75 (µA)
